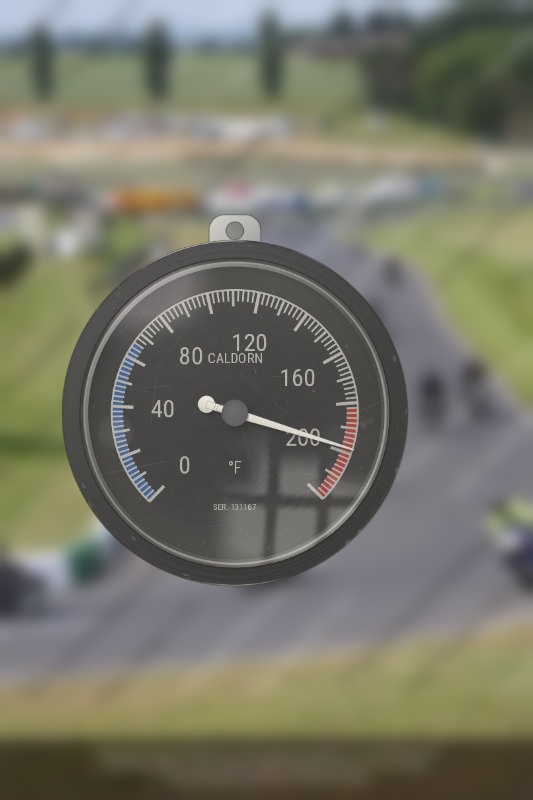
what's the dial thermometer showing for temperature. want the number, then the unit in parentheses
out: 198 (°F)
